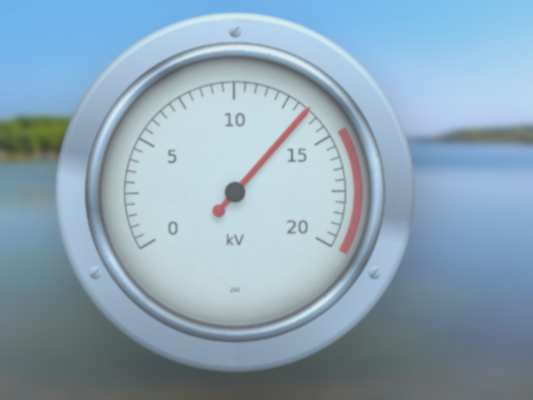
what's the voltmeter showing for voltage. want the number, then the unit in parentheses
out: 13.5 (kV)
